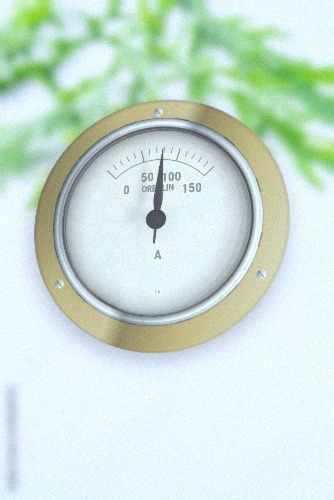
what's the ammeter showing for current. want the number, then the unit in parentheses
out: 80 (A)
